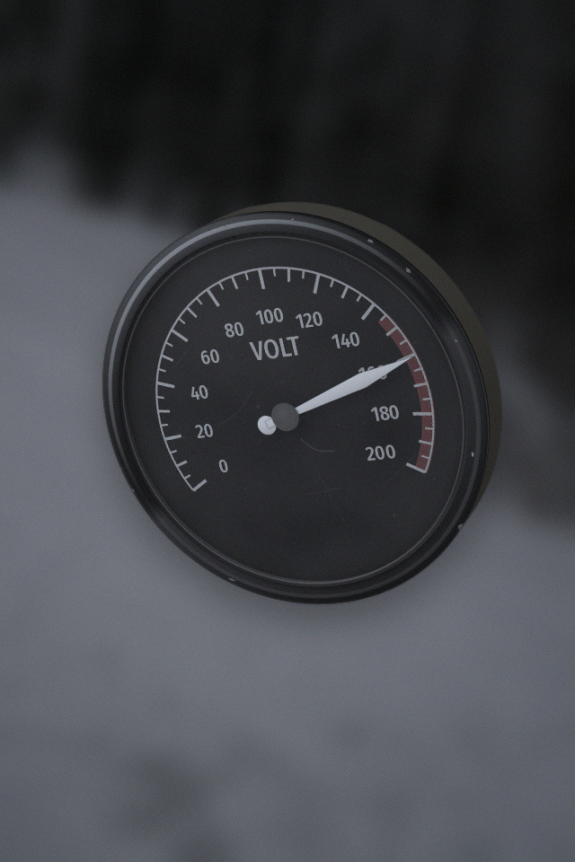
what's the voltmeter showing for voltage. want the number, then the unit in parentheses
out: 160 (V)
